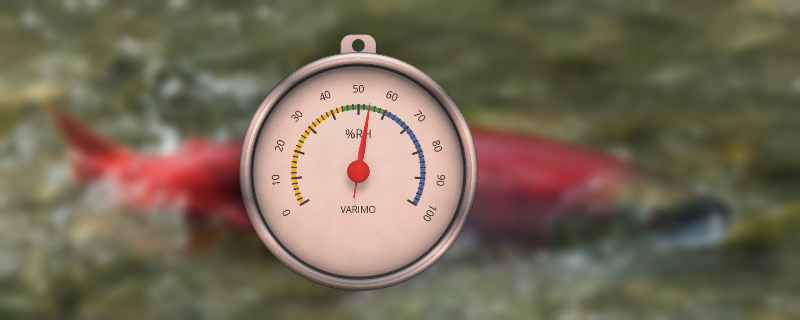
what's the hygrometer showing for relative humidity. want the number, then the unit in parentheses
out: 54 (%)
